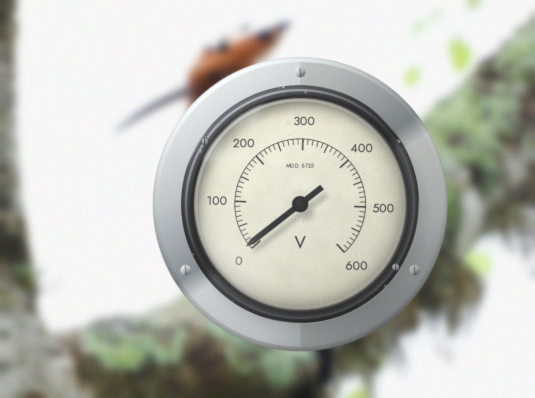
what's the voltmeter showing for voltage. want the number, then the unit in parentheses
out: 10 (V)
